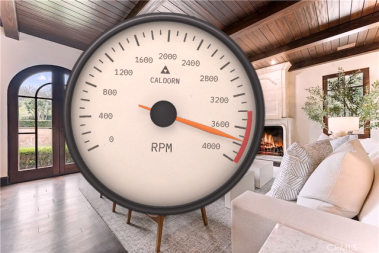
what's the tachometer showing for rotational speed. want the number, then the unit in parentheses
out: 3750 (rpm)
